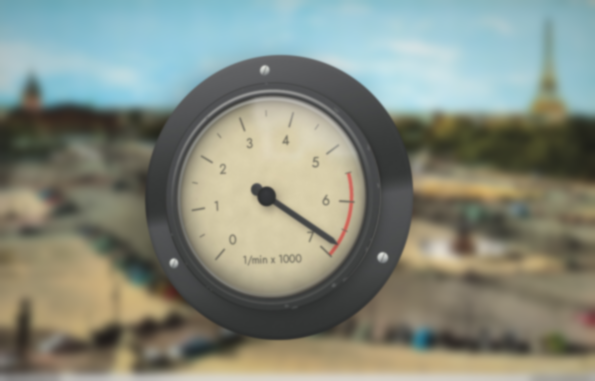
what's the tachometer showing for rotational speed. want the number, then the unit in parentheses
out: 6750 (rpm)
